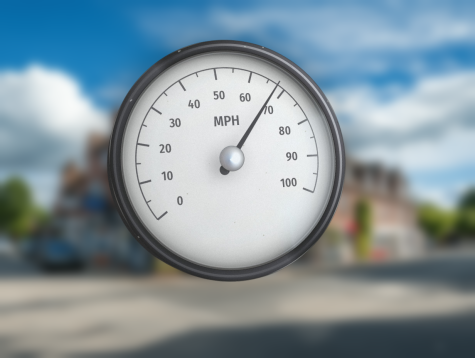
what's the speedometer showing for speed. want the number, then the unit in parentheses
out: 67.5 (mph)
